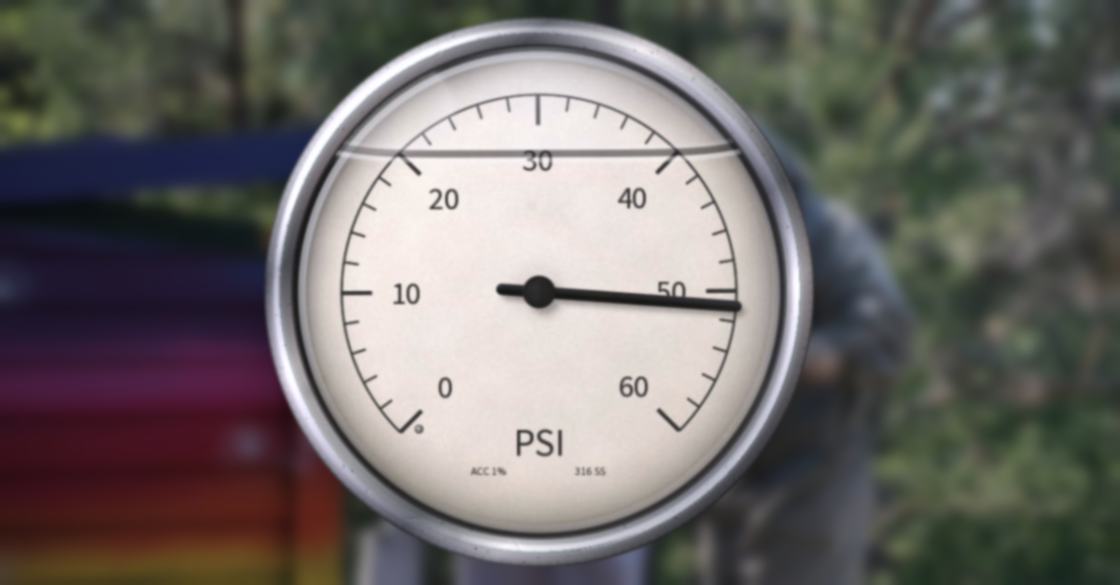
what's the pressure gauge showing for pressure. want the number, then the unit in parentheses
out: 51 (psi)
